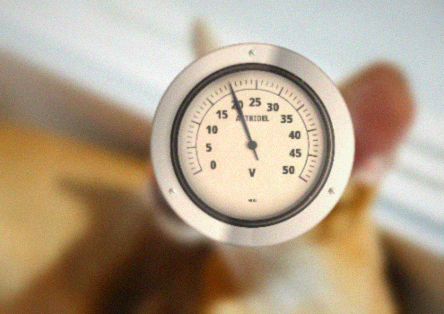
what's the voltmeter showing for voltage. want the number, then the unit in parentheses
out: 20 (V)
